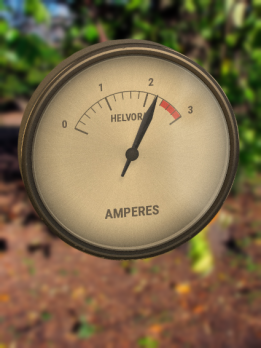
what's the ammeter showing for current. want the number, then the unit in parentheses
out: 2.2 (A)
